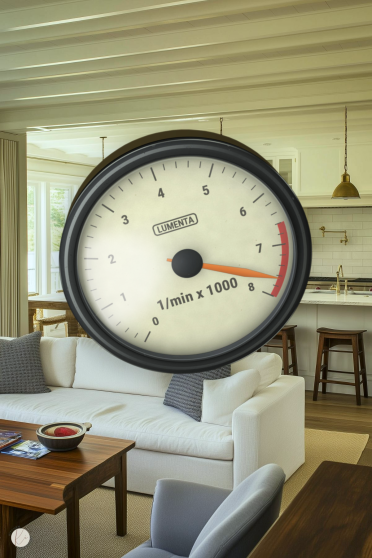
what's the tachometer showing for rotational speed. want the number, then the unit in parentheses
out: 7600 (rpm)
